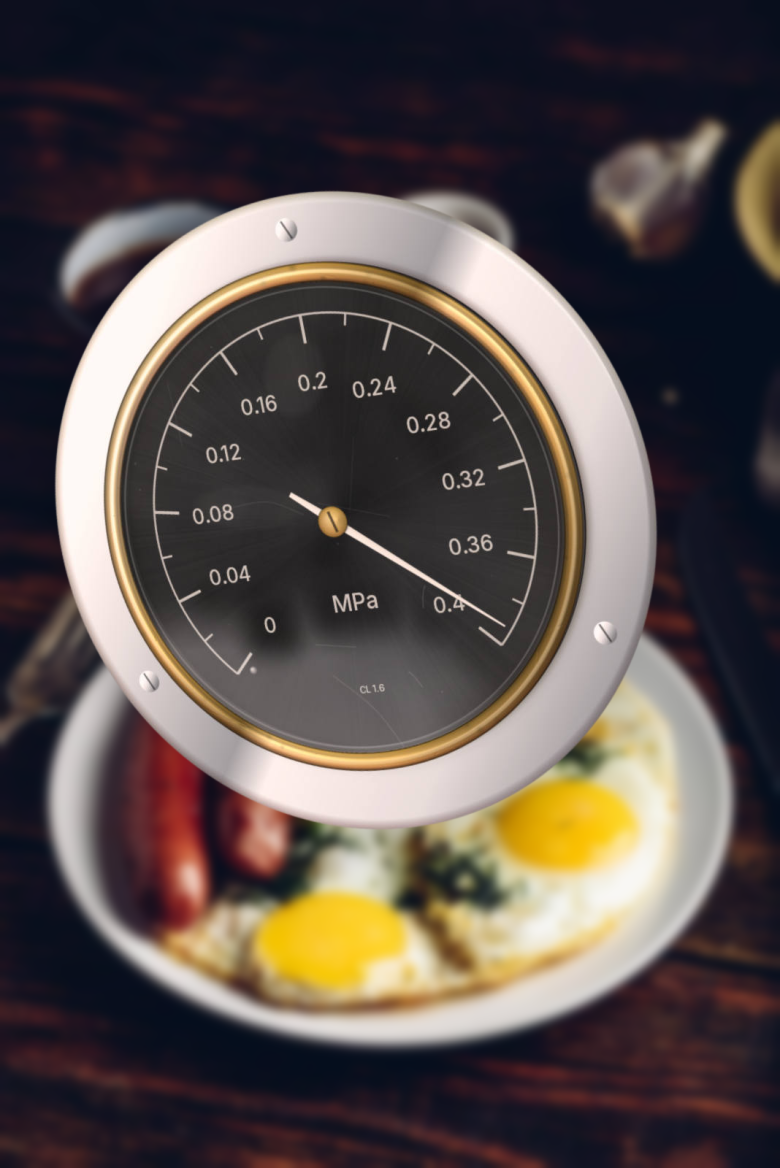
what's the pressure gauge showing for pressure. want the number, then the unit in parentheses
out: 0.39 (MPa)
